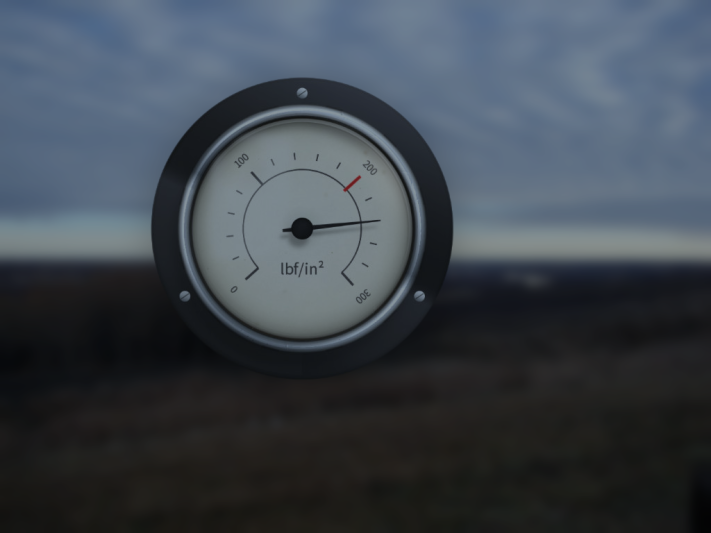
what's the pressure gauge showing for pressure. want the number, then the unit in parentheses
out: 240 (psi)
